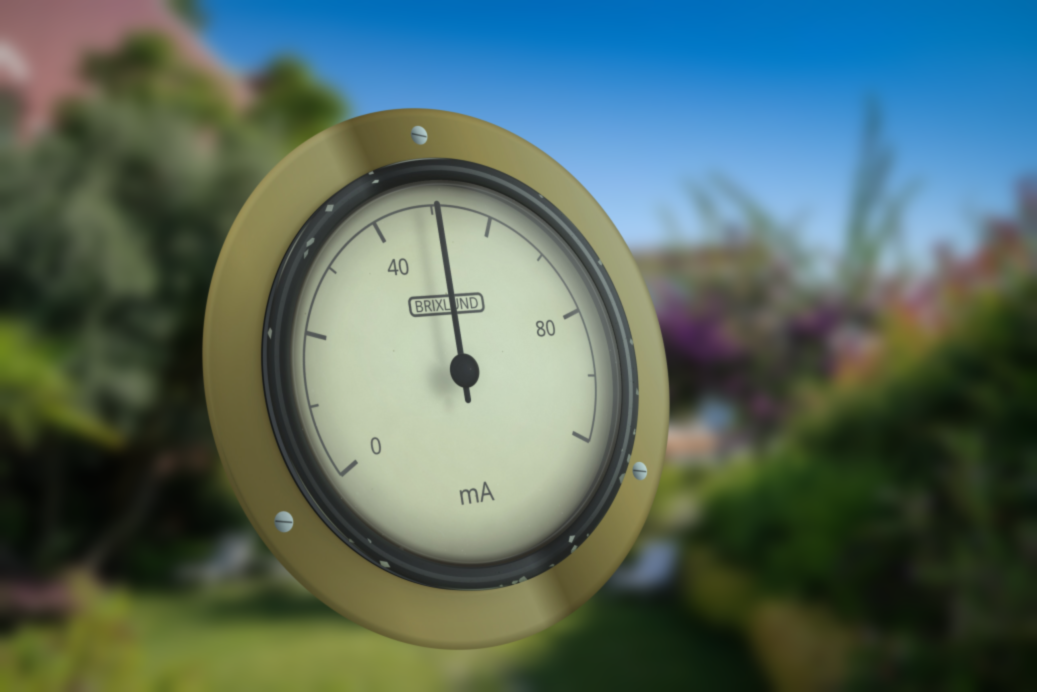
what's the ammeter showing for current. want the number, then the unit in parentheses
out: 50 (mA)
